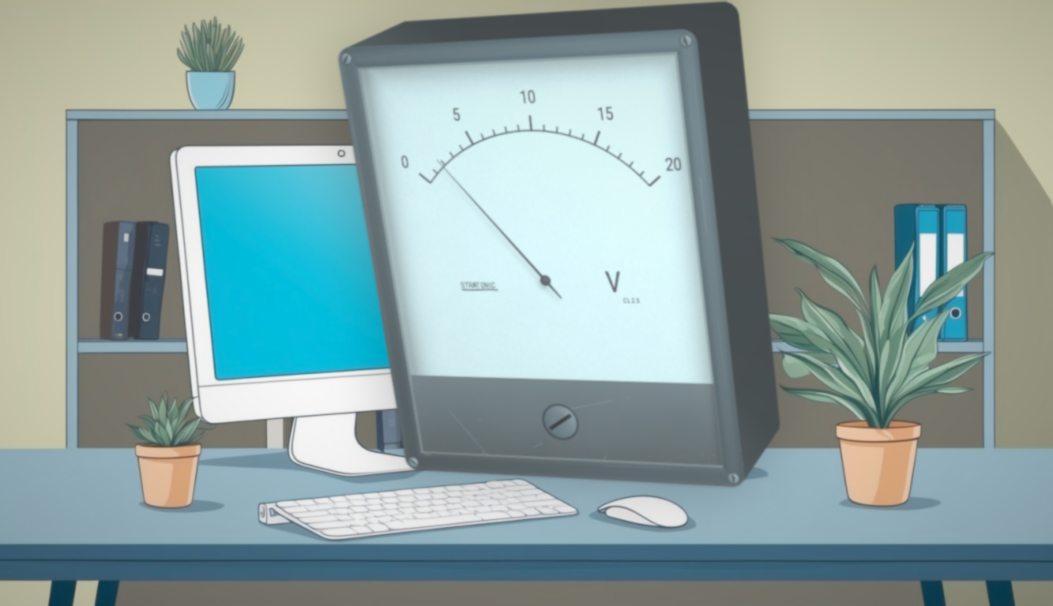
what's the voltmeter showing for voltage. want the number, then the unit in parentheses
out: 2 (V)
